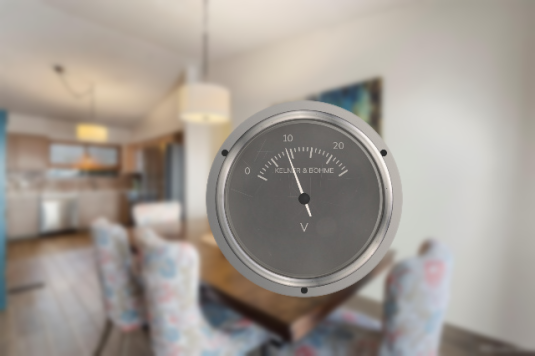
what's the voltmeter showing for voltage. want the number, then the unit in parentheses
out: 9 (V)
